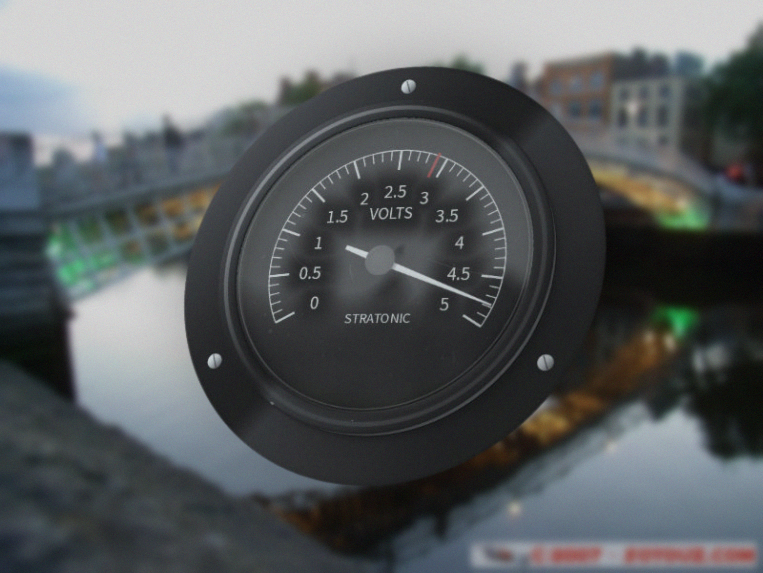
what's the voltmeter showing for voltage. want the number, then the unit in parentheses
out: 4.8 (V)
